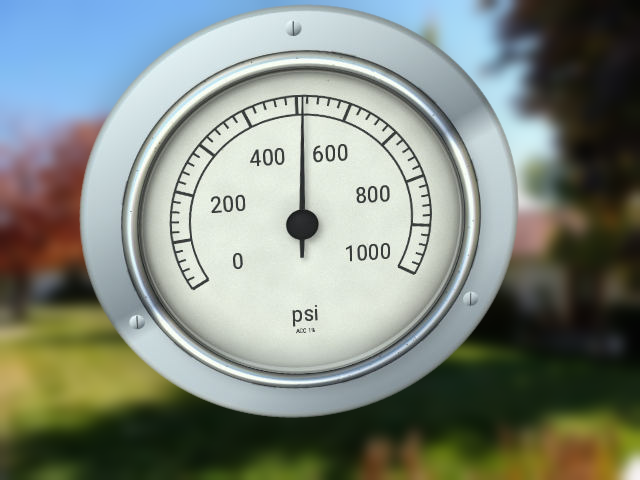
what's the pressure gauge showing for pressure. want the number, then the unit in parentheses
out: 510 (psi)
